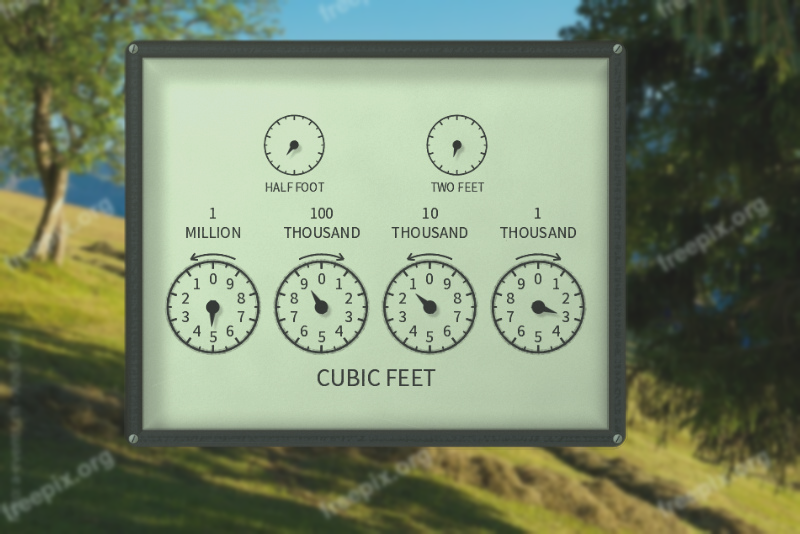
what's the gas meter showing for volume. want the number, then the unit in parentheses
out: 491300 (ft³)
